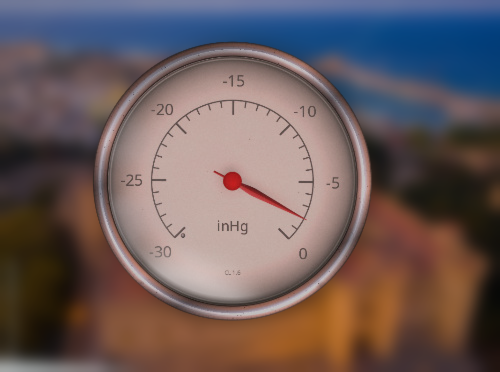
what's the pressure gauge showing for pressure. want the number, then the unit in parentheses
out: -2 (inHg)
